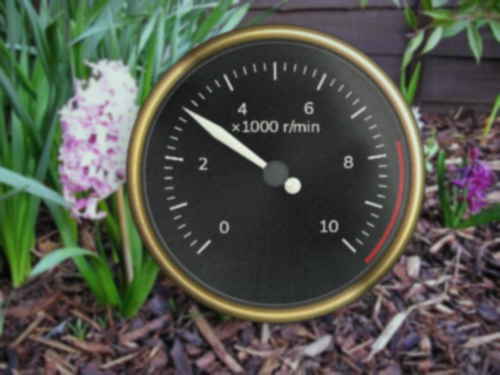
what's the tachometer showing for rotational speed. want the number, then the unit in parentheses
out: 3000 (rpm)
